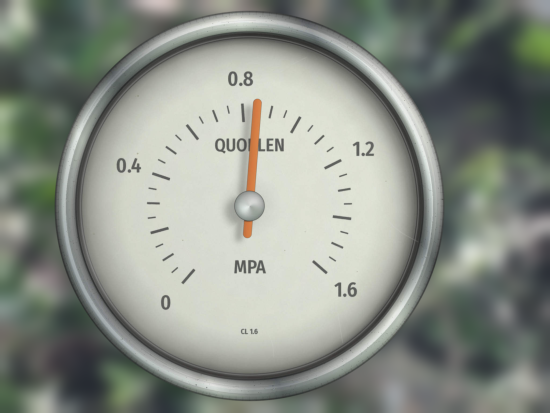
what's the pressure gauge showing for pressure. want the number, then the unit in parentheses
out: 0.85 (MPa)
